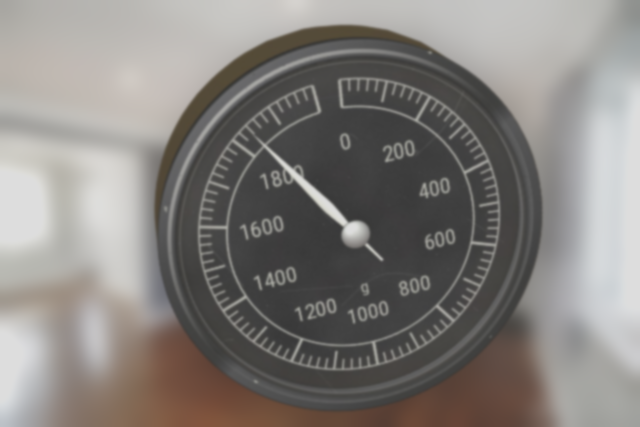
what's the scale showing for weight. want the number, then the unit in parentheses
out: 1840 (g)
